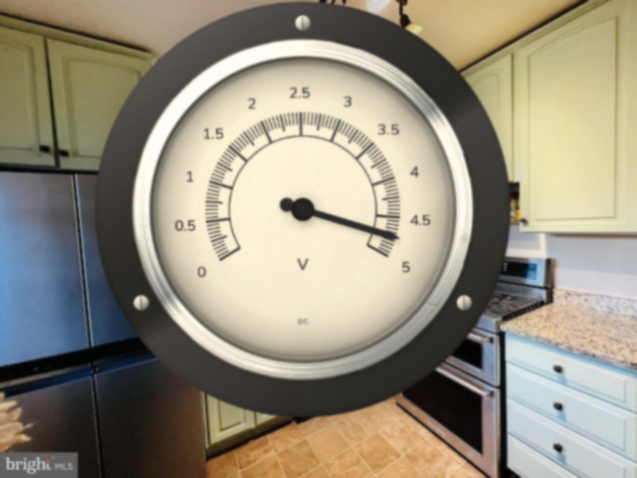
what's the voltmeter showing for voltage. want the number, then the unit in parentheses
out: 4.75 (V)
